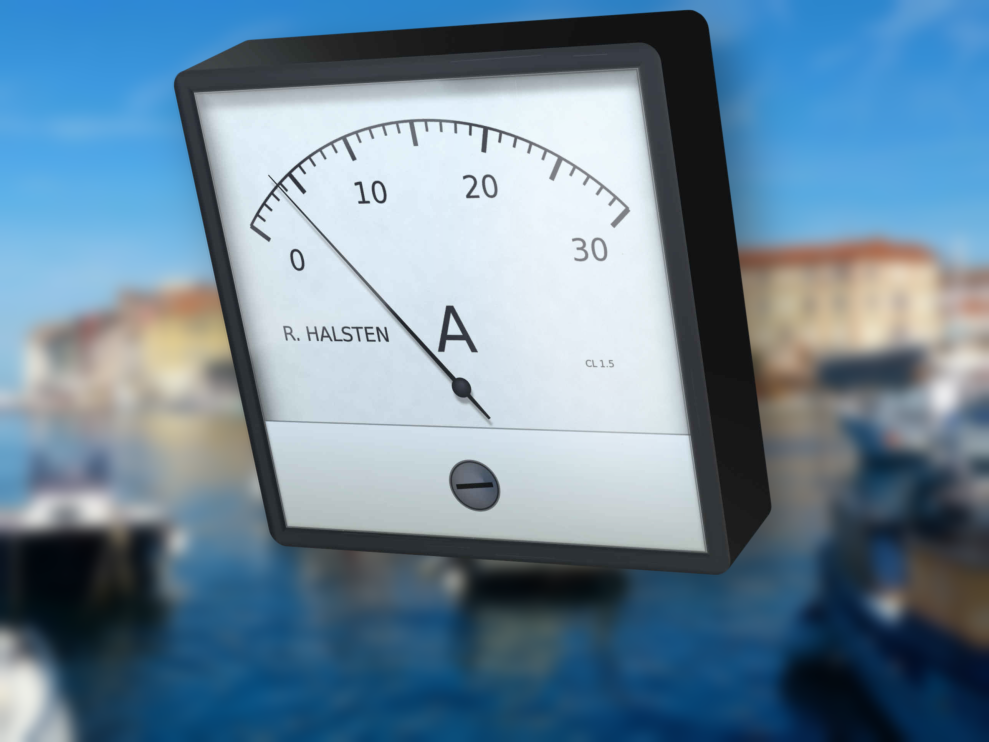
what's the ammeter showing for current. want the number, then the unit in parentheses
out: 4 (A)
